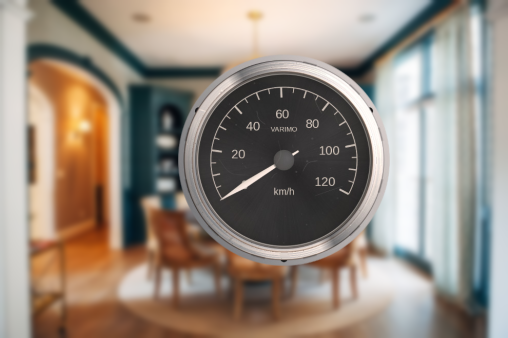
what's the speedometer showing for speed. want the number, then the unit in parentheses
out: 0 (km/h)
